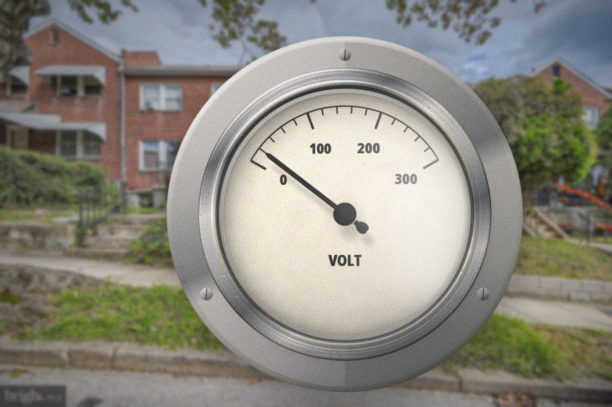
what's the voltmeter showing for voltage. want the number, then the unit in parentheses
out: 20 (V)
